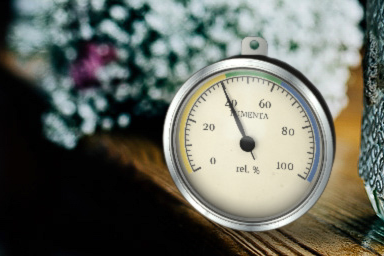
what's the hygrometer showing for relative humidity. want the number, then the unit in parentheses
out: 40 (%)
